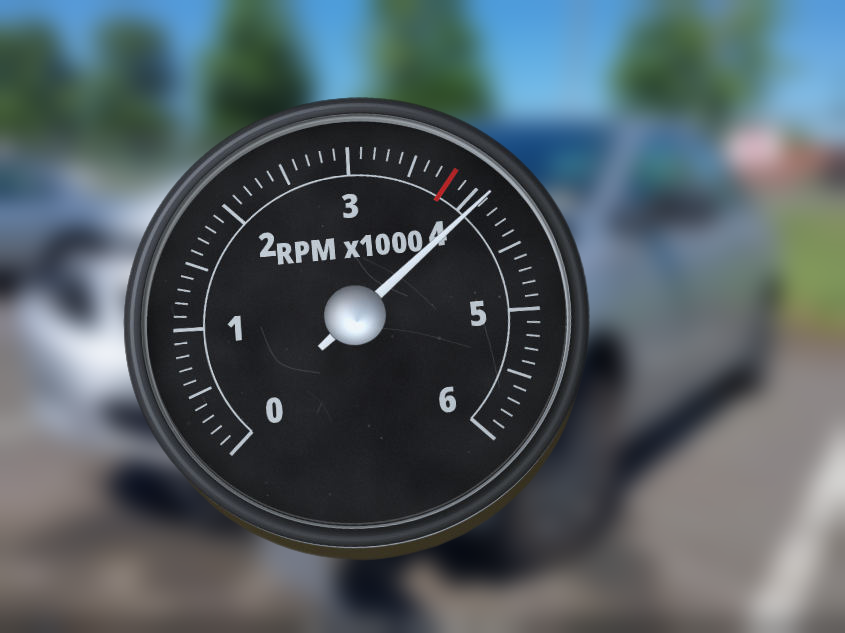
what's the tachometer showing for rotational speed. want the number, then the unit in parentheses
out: 4100 (rpm)
